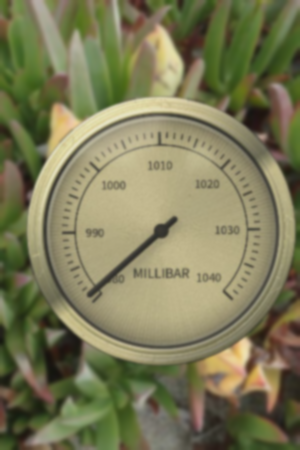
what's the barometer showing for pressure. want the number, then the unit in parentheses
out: 981 (mbar)
